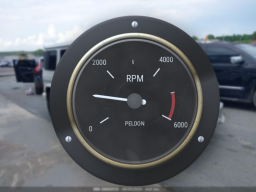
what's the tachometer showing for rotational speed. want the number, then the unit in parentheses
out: 1000 (rpm)
